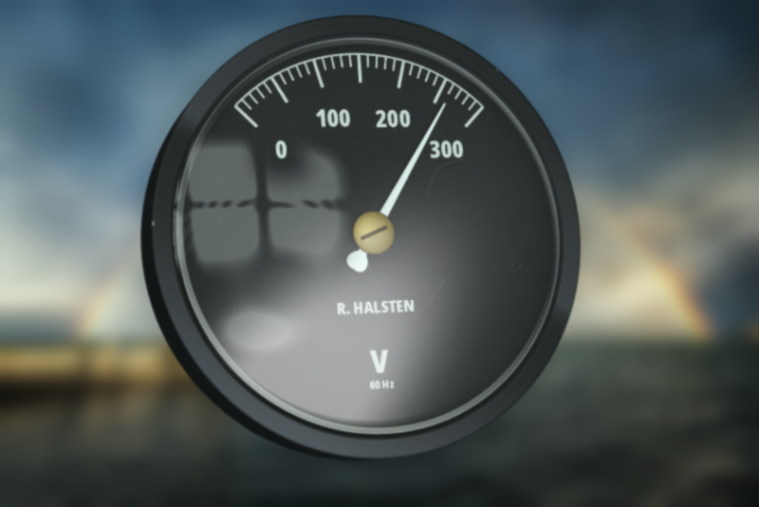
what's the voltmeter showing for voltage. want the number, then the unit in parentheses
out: 260 (V)
